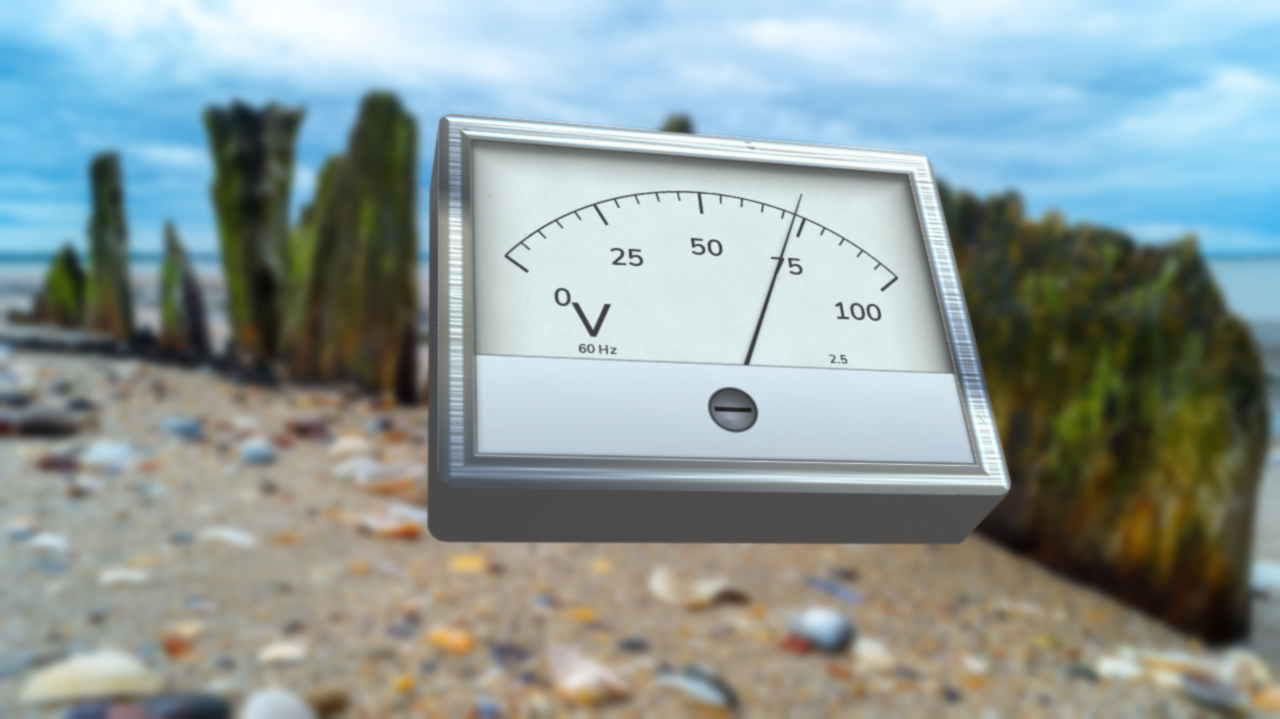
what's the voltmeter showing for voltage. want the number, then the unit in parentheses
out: 72.5 (V)
